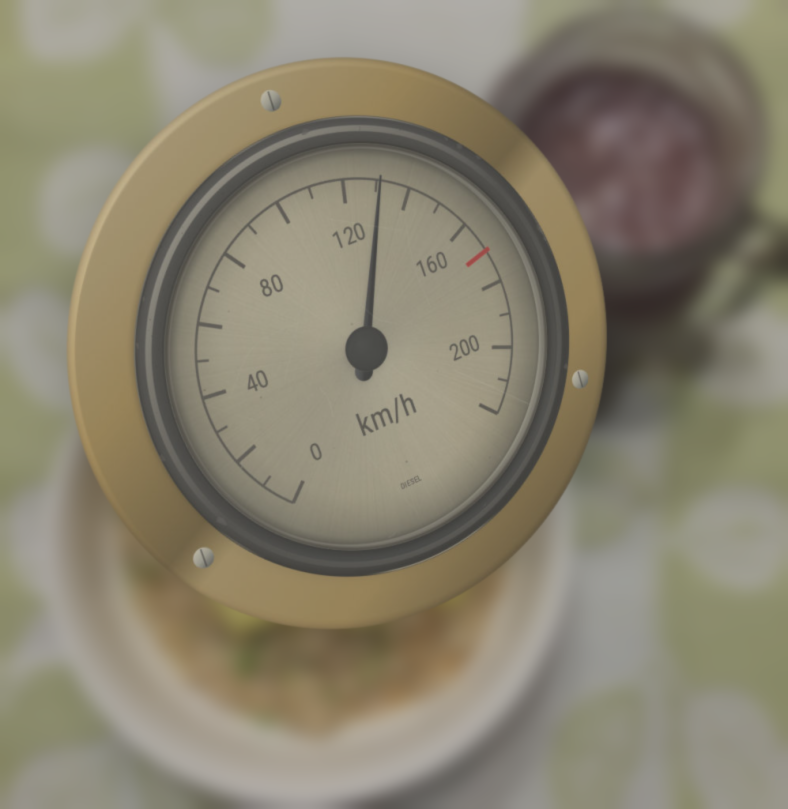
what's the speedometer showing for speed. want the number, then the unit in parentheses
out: 130 (km/h)
